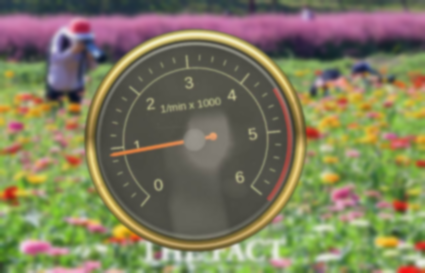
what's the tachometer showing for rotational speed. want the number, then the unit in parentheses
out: 900 (rpm)
